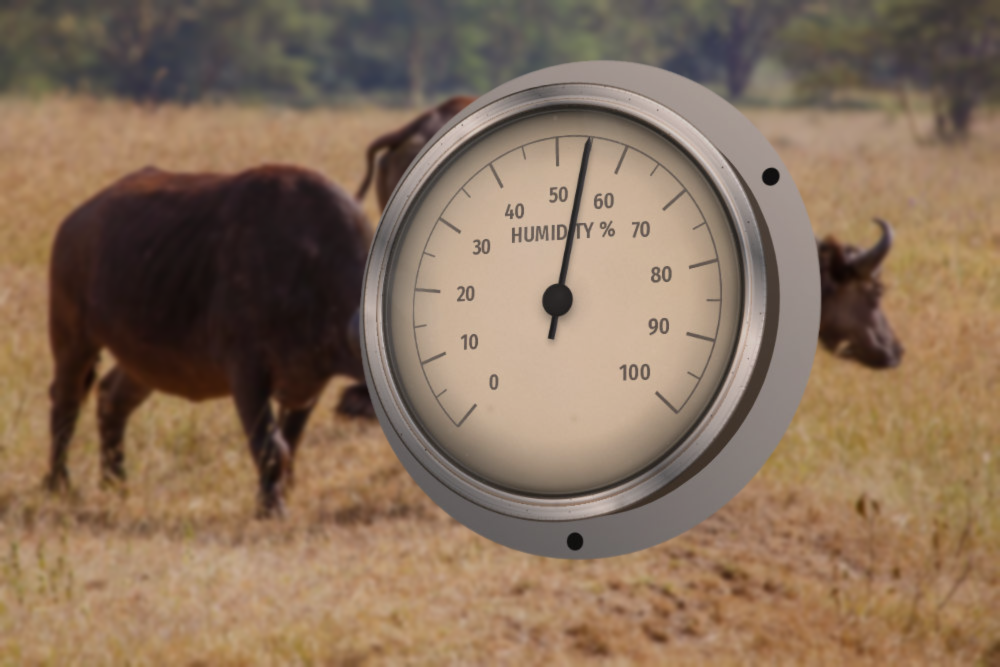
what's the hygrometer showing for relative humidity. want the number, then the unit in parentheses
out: 55 (%)
